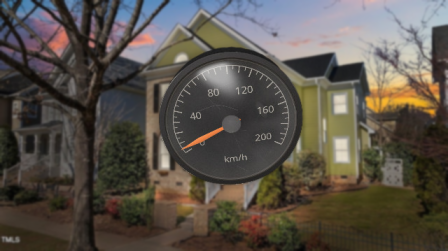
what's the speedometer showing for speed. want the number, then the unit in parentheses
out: 5 (km/h)
